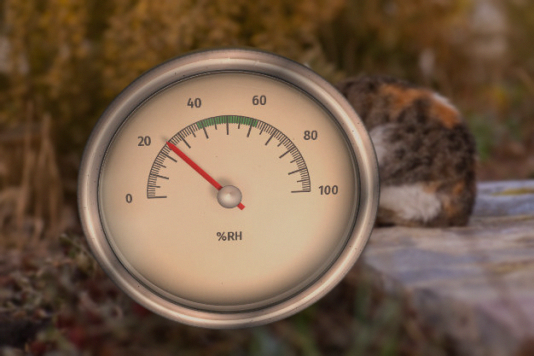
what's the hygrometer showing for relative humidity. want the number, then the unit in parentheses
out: 25 (%)
